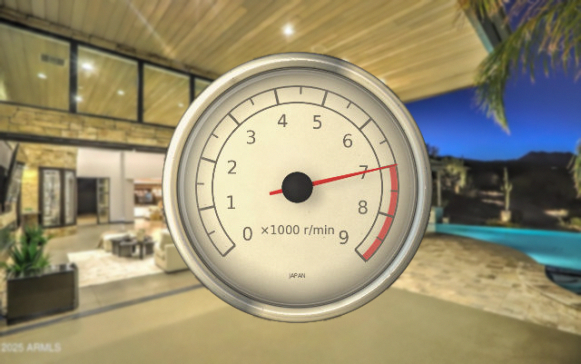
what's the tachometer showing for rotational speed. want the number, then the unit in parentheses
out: 7000 (rpm)
